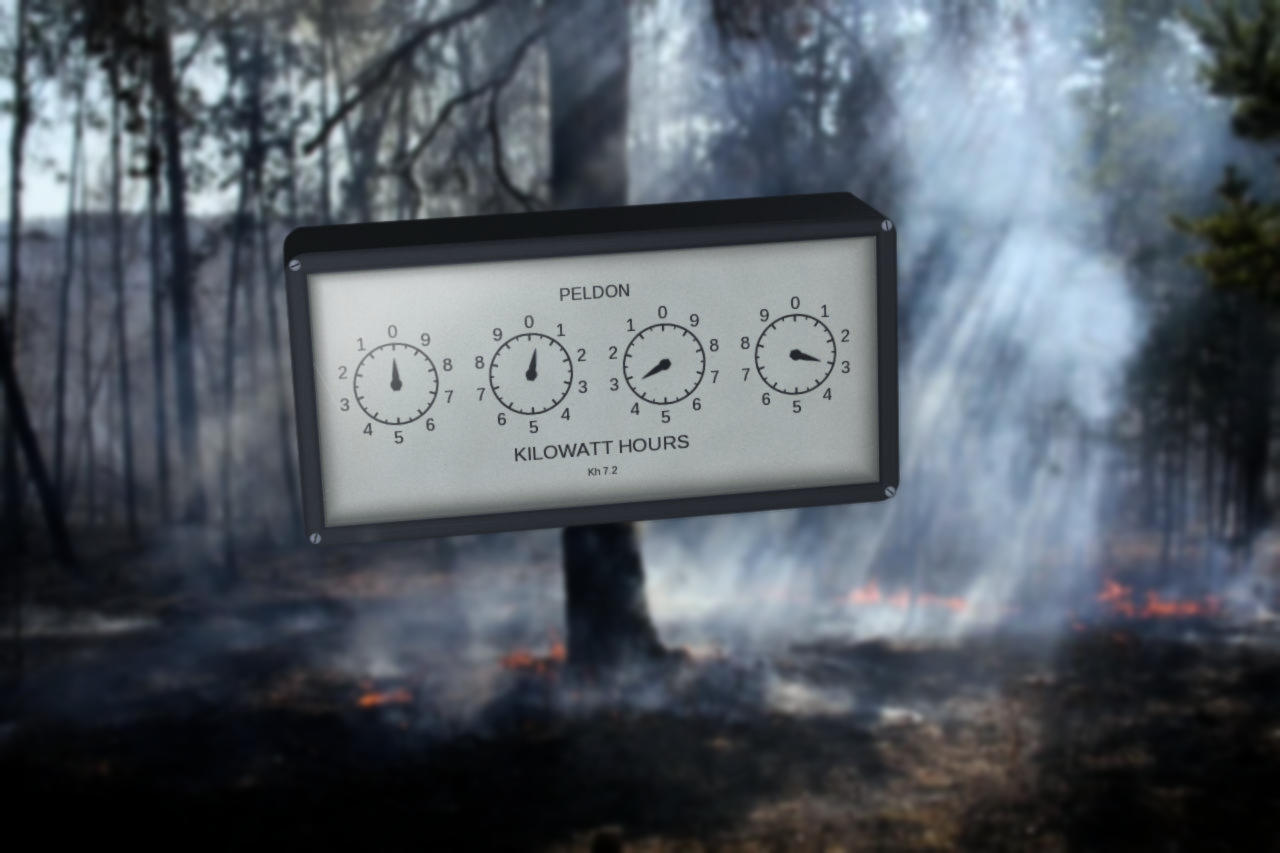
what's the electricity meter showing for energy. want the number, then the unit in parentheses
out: 33 (kWh)
